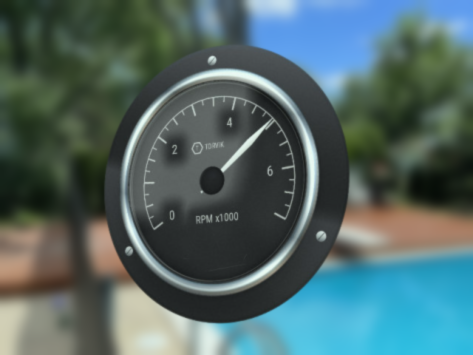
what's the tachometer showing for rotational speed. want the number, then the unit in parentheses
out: 5000 (rpm)
